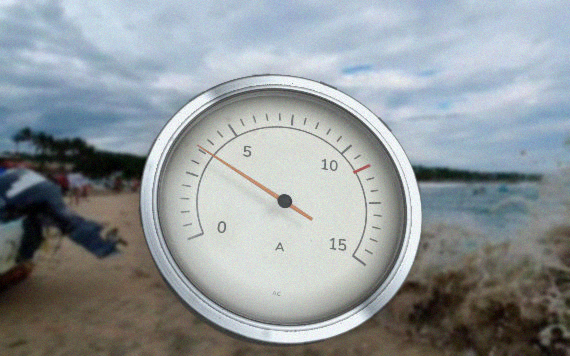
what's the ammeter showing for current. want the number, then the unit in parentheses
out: 3.5 (A)
